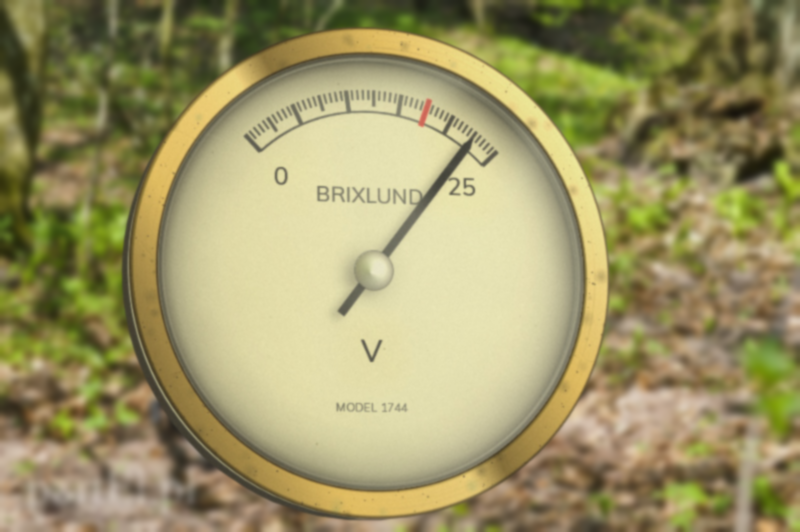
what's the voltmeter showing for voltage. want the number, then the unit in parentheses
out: 22.5 (V)
